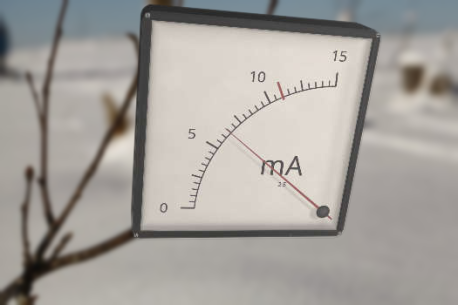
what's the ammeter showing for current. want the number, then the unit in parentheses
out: 6.5 (mA)
